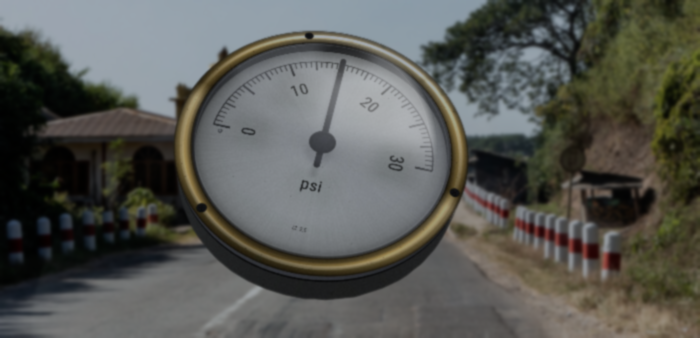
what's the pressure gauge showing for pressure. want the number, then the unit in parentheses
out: 15 (psi)
